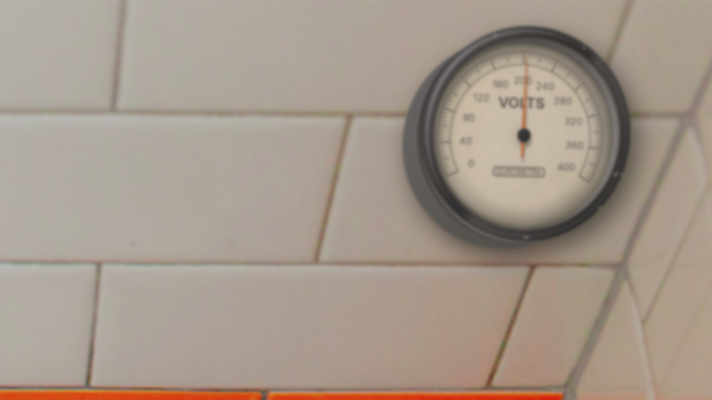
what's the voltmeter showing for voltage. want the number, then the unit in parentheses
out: 200 (V)
